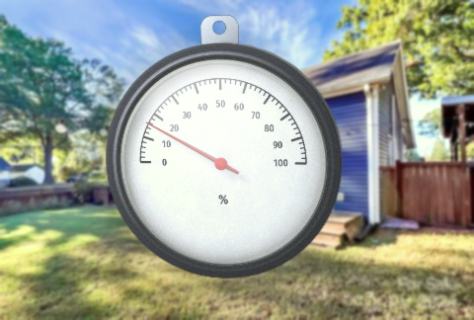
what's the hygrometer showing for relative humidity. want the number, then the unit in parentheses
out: 16 (%)
